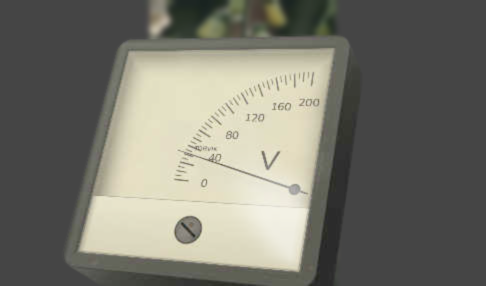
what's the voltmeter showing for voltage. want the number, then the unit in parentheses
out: 30 (V)
